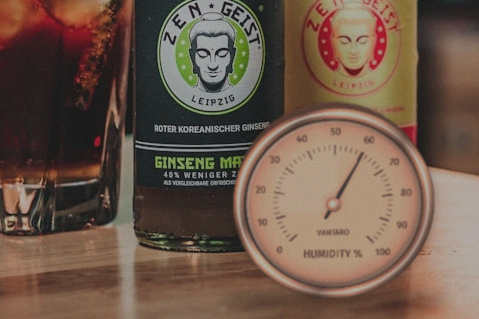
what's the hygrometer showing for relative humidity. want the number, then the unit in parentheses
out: 60 (%)
